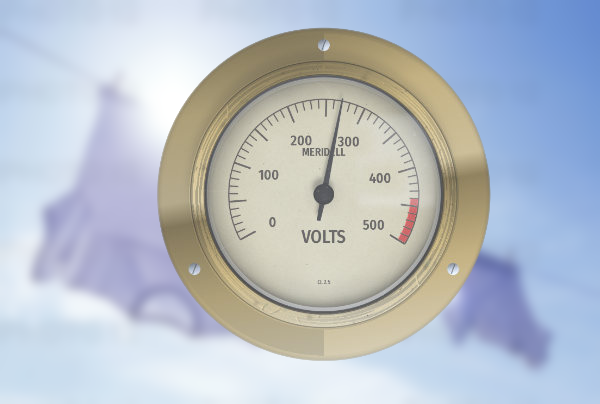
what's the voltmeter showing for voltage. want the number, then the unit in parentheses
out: 270 (V)
